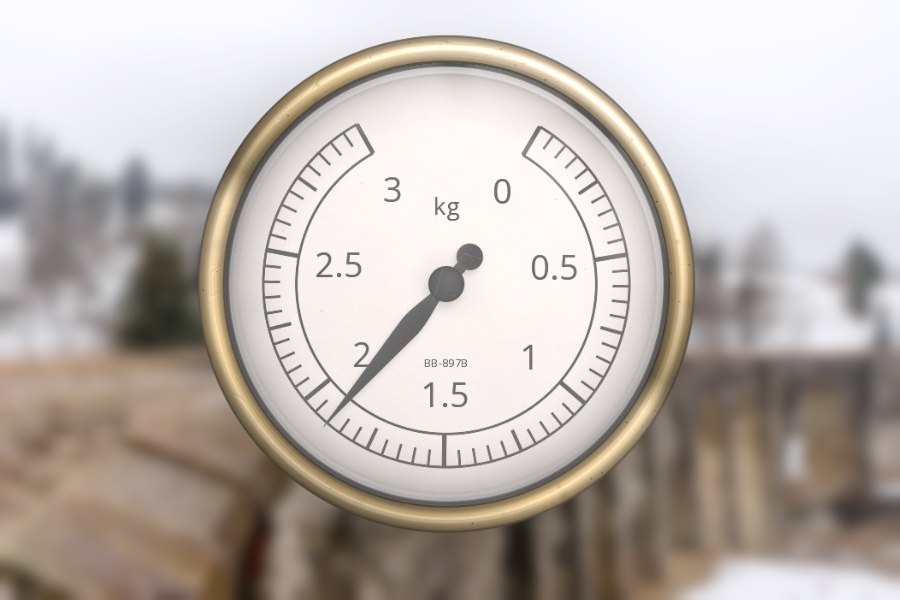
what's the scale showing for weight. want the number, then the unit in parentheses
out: 1.9 (kg)
